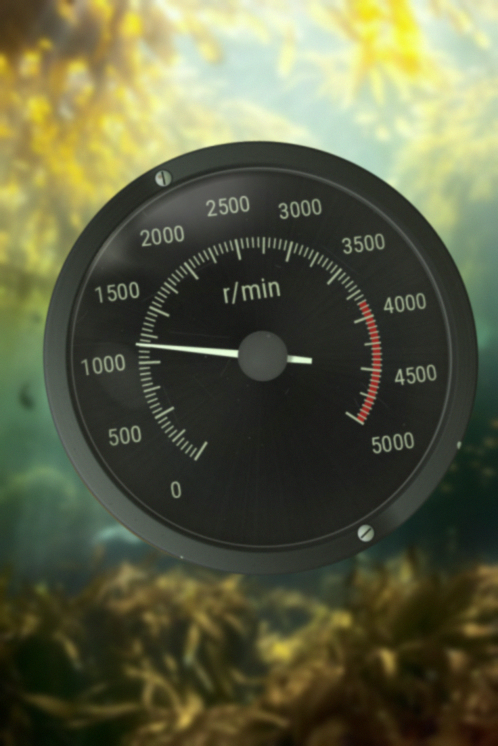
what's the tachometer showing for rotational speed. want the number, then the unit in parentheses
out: 1150 (rpm)
